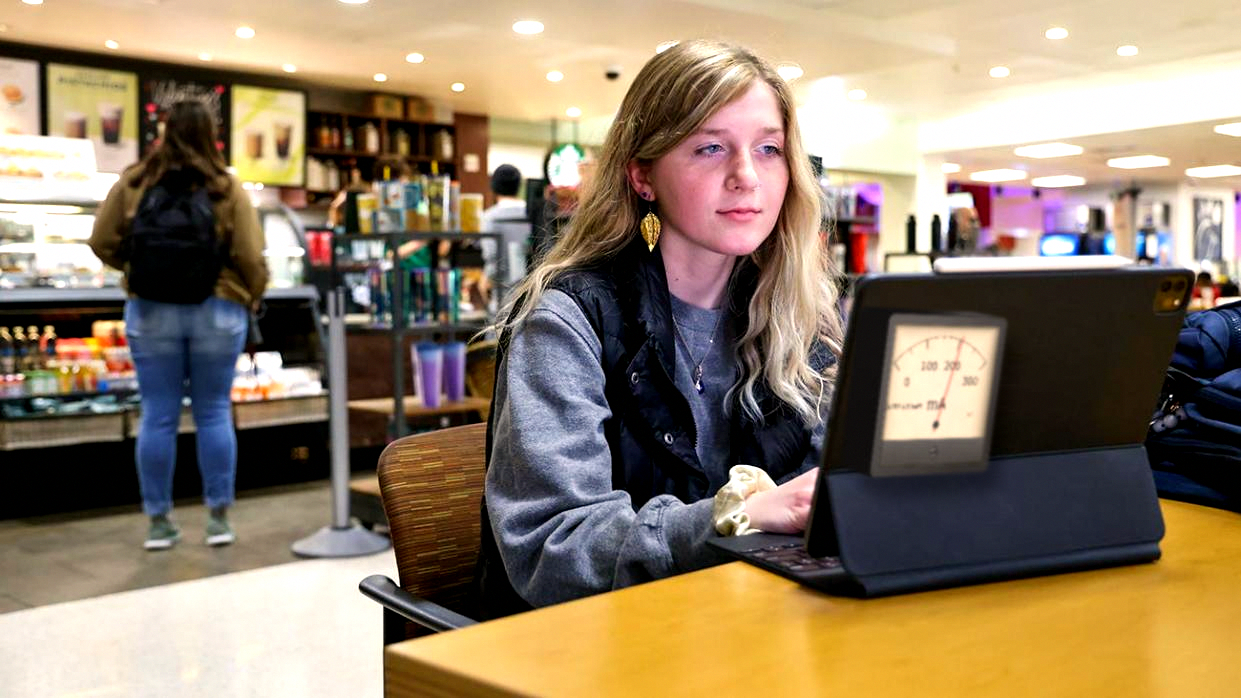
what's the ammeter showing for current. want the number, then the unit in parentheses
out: 200 (mA)
